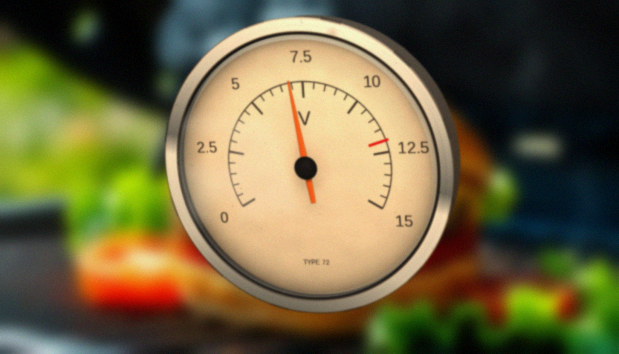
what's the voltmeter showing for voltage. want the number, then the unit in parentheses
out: 7 (V)
